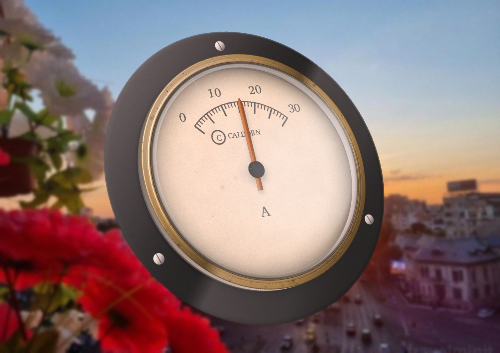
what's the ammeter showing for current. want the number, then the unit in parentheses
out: 15 (A)
